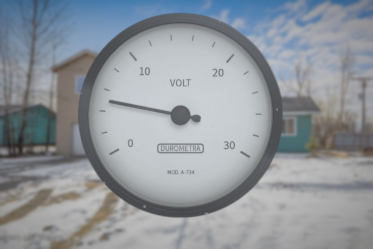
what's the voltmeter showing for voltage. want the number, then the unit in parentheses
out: 5 (V)
